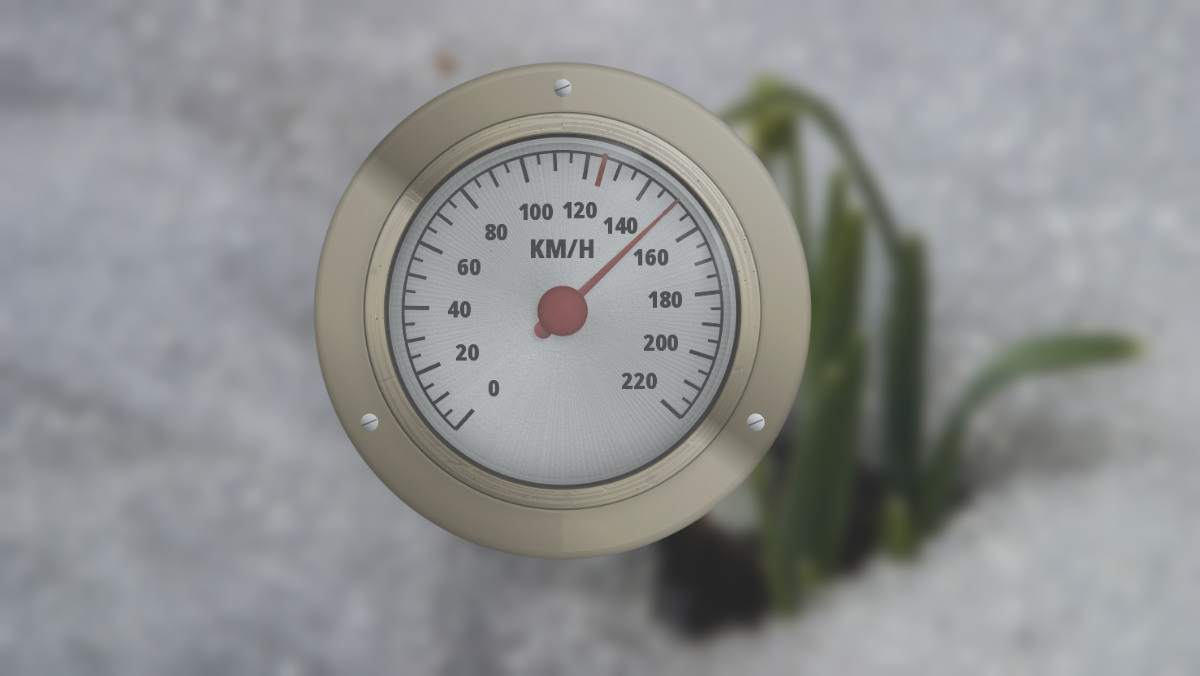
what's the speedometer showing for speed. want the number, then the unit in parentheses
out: 150 (km/h)
